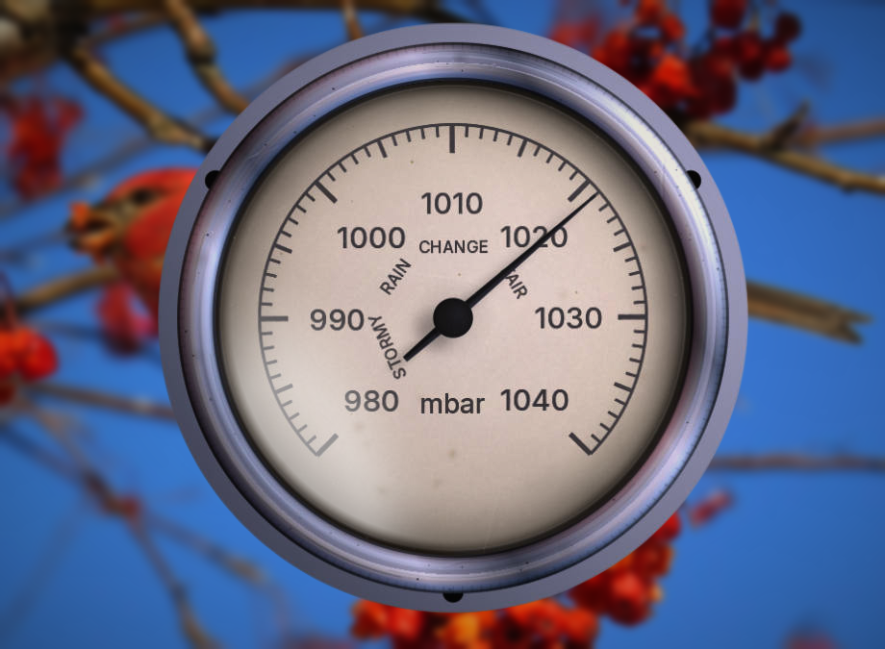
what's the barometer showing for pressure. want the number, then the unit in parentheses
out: 1021 (mbar)
